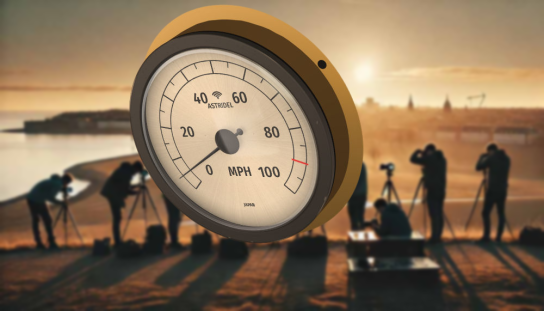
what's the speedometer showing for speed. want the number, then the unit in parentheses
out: 5 (mph)
